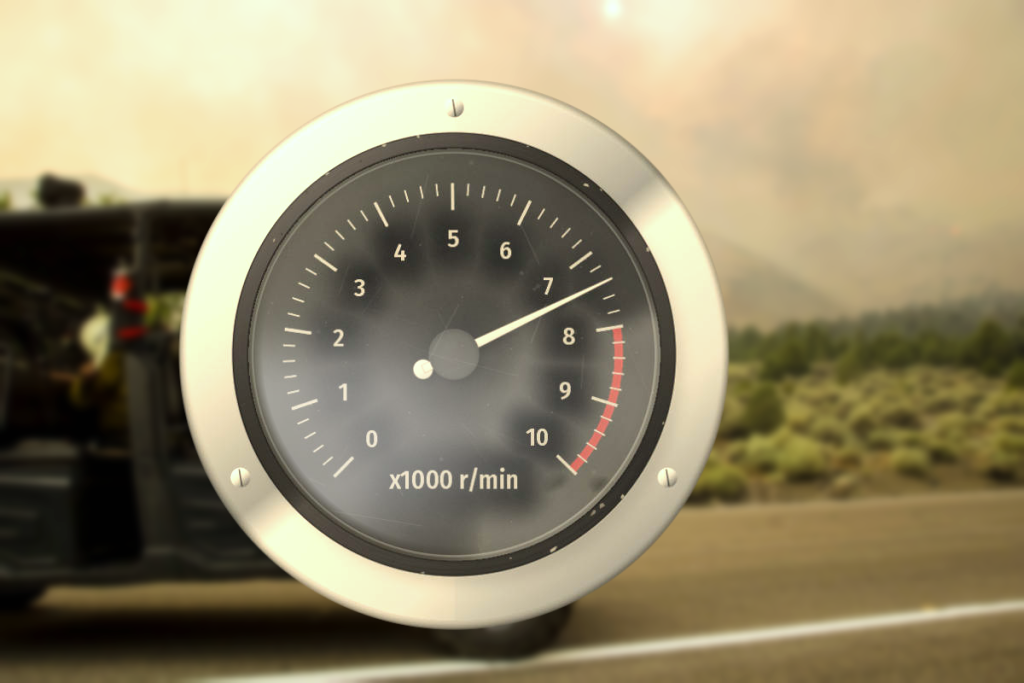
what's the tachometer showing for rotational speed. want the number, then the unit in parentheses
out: 7400 (rpm)
